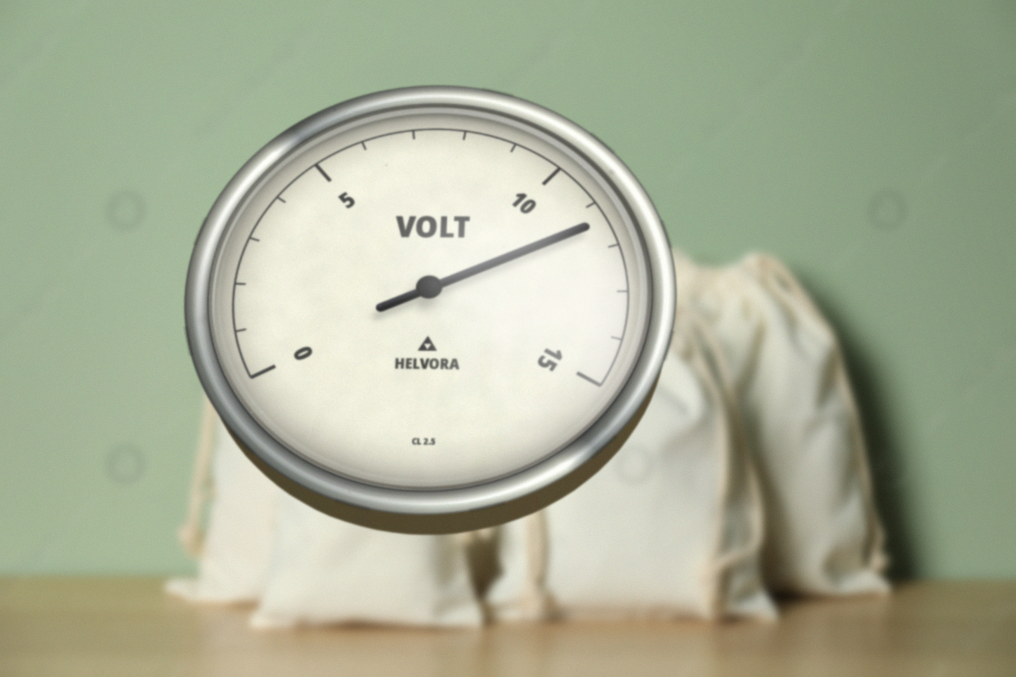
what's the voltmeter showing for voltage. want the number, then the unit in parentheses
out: 11.5 (V)
